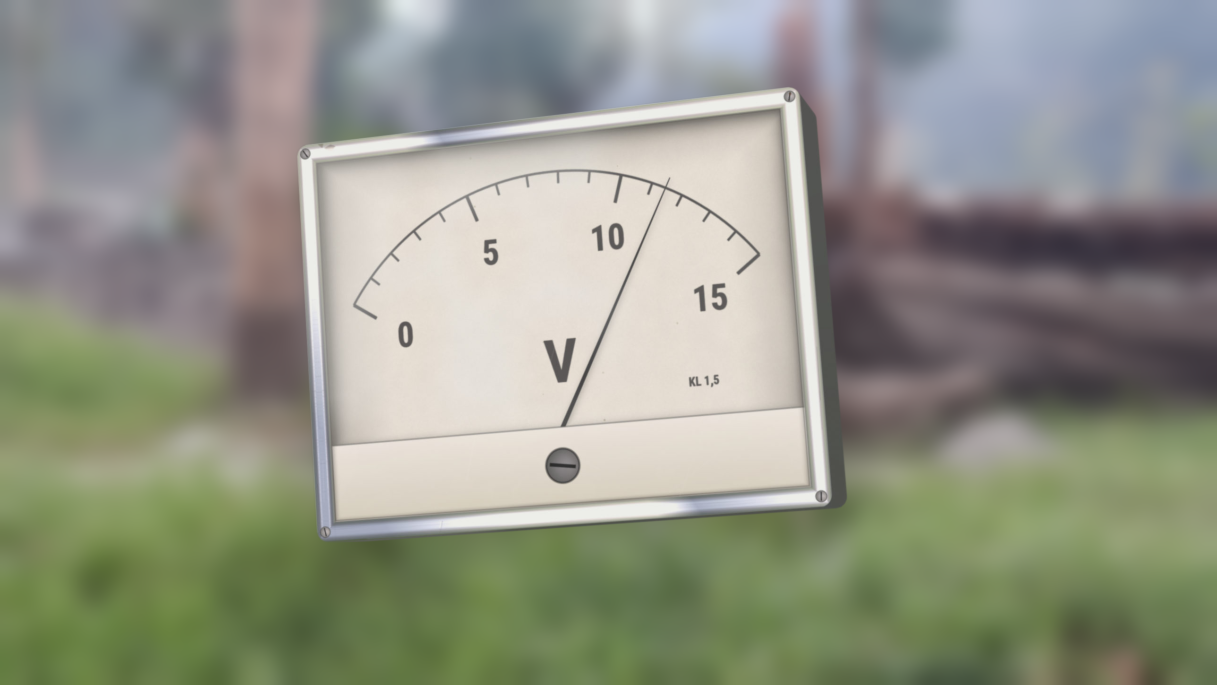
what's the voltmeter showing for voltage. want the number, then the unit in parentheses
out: 11.5 (V)
